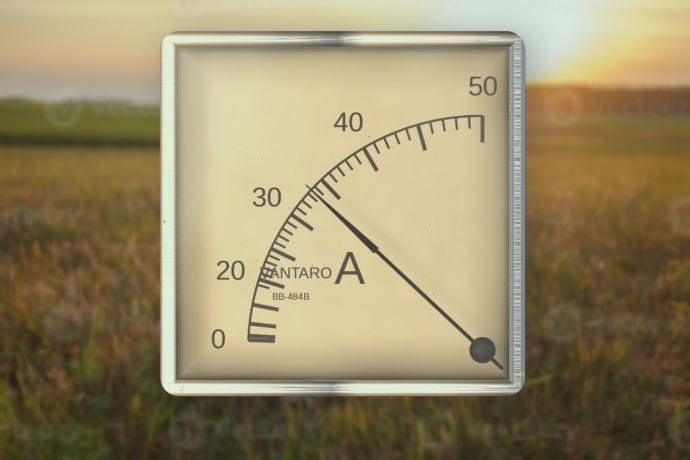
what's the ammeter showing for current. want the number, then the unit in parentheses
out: 33.5 (A)
